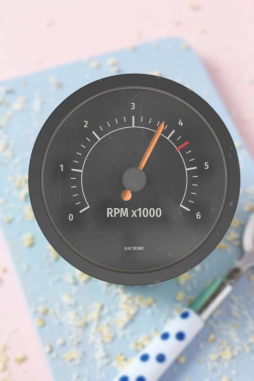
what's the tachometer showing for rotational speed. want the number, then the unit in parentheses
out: 3700 (rpm)
